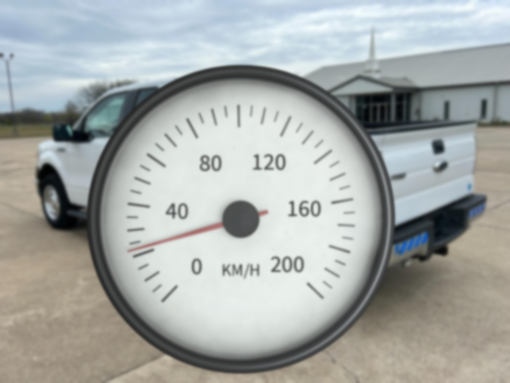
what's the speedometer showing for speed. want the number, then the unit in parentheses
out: 22.5 (km/h)
